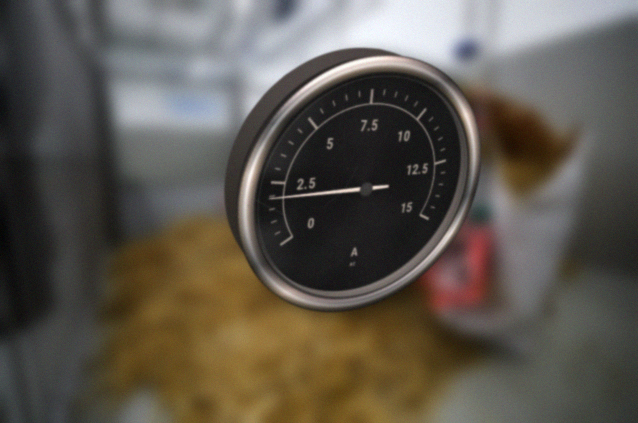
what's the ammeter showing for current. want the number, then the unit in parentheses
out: 2 (A)
